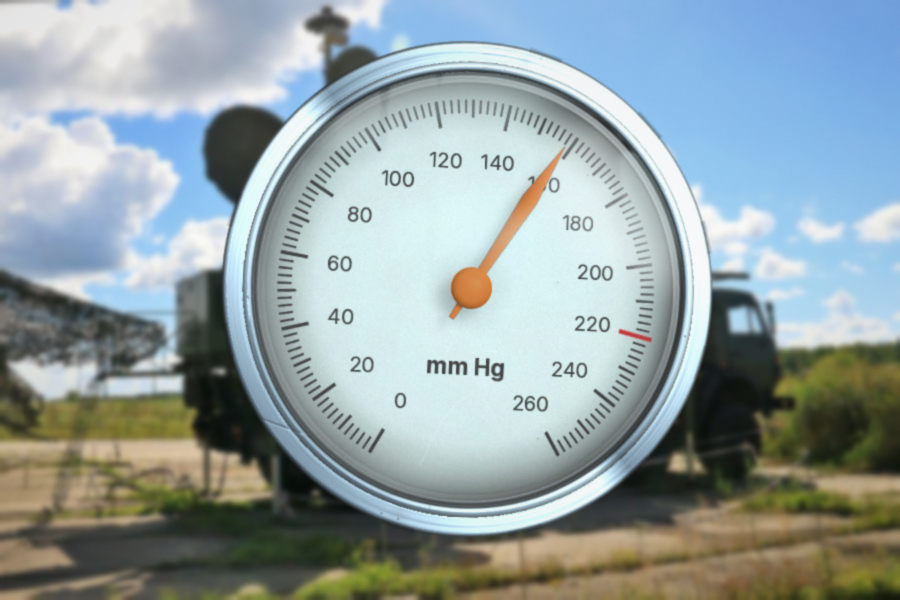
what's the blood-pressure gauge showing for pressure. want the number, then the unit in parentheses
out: 158 (mmHg)
